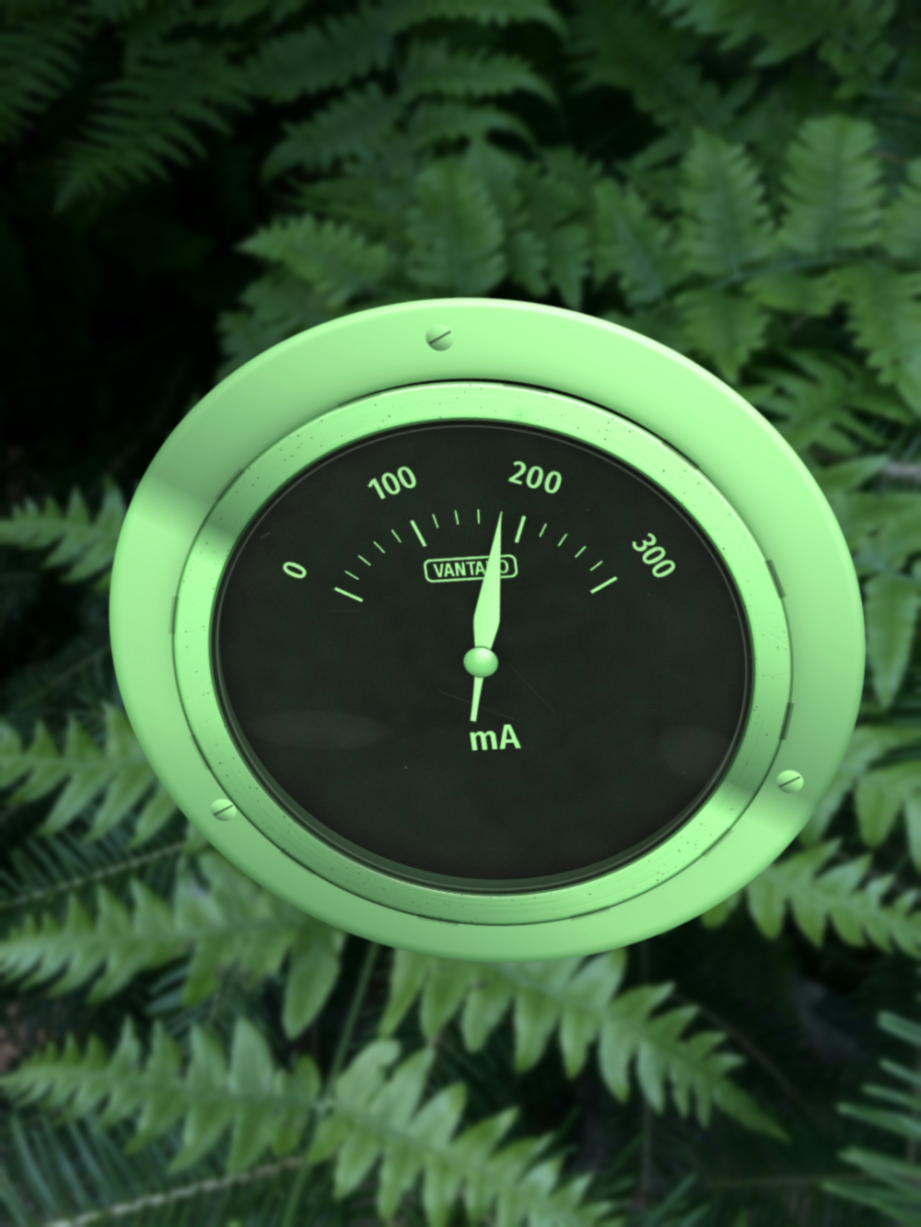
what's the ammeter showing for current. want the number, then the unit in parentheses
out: 180 (mA)
